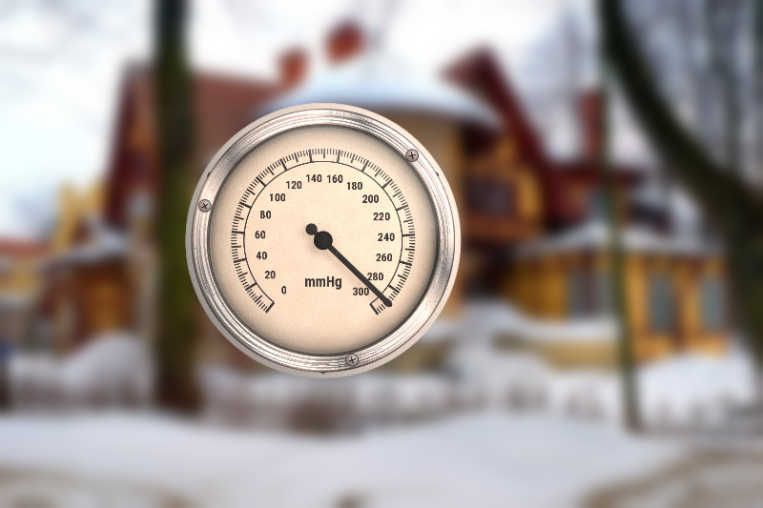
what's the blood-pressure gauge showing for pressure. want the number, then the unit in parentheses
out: 290 (mmHg)
